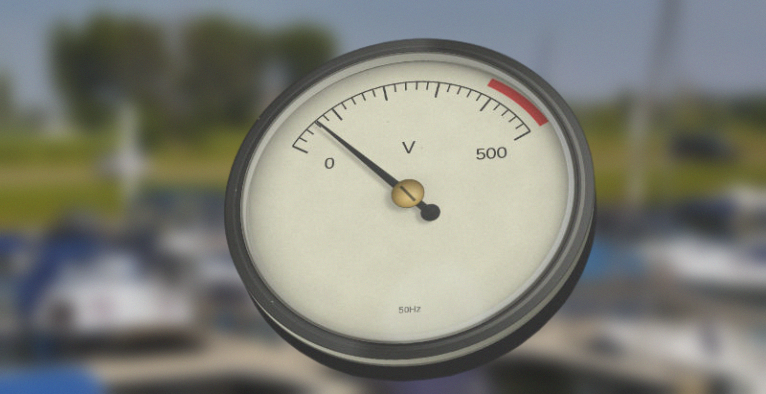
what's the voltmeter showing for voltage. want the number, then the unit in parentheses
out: 60 (V)
